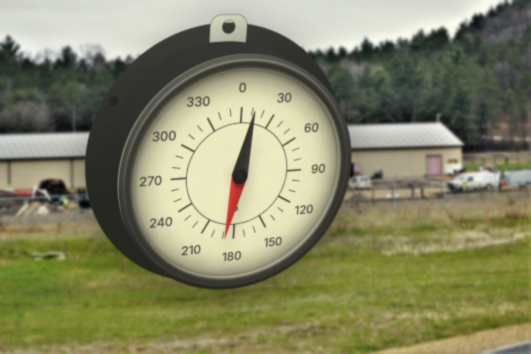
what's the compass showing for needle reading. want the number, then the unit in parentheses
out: 190 (°)
